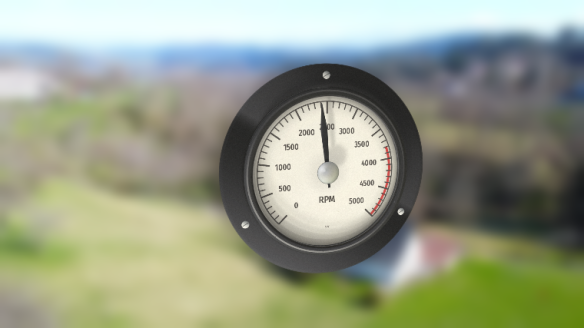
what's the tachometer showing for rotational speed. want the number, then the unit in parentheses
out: 2400 (rpm)
